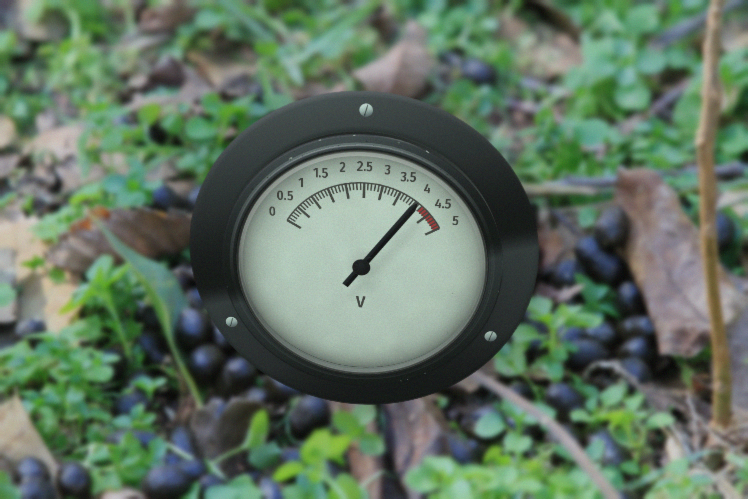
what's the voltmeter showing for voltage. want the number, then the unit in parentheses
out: 4 (V)
